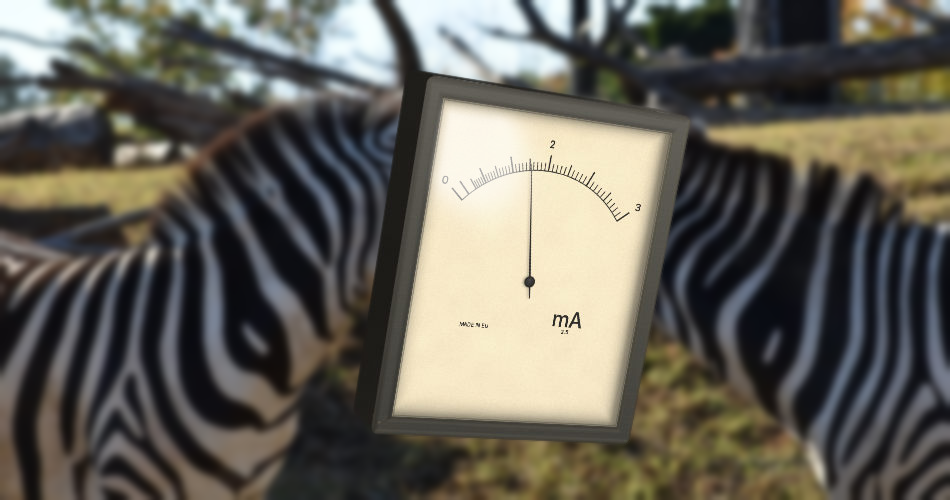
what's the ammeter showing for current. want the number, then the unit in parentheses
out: 1.75 (mA)
